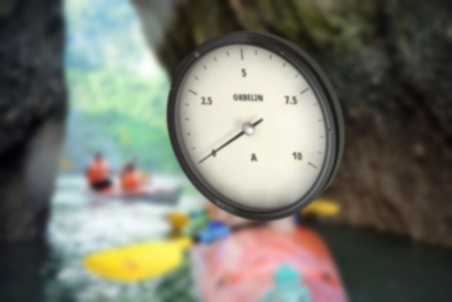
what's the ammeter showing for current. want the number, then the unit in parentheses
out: 0 (A)
